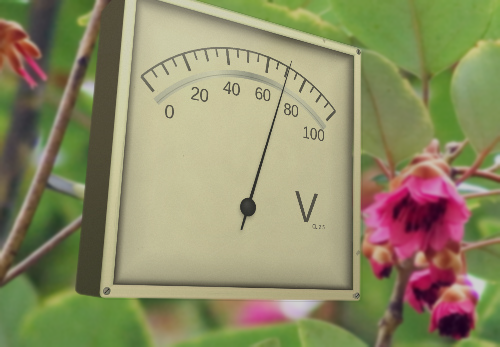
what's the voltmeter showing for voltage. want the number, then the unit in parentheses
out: 70 (V)
